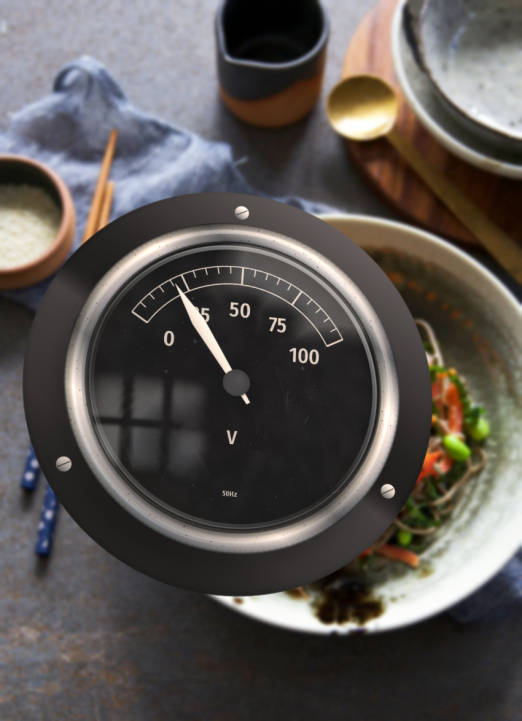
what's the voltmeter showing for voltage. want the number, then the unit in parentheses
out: 20 (V)
